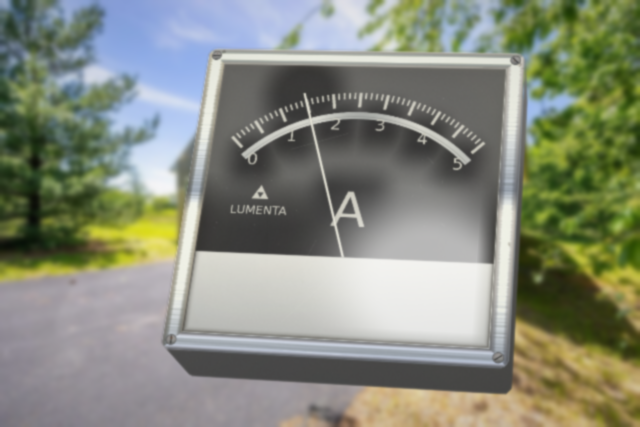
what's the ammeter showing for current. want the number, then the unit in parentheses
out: 1.5 (A)
